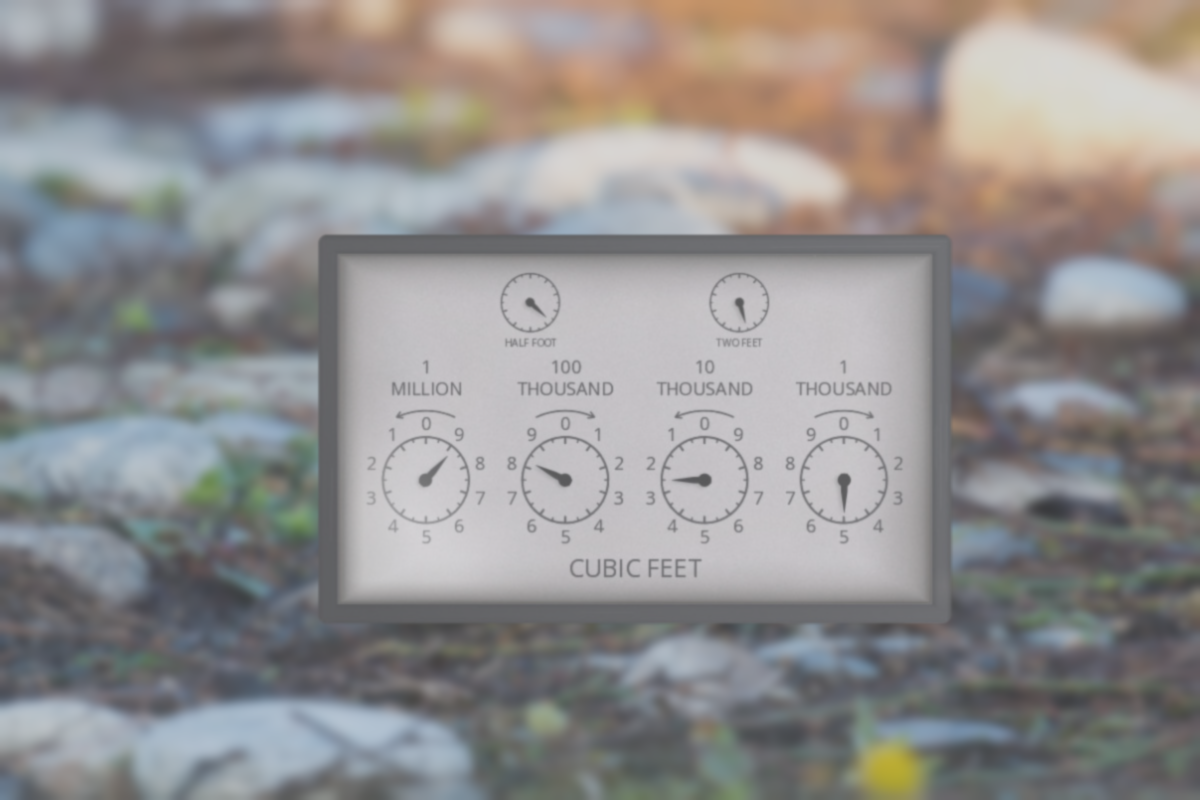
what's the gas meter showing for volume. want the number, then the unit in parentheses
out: 882500 (ft³)
